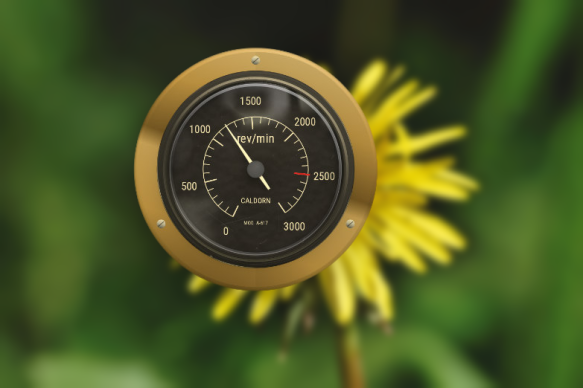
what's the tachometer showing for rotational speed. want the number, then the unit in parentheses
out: 1200 (rpm)
